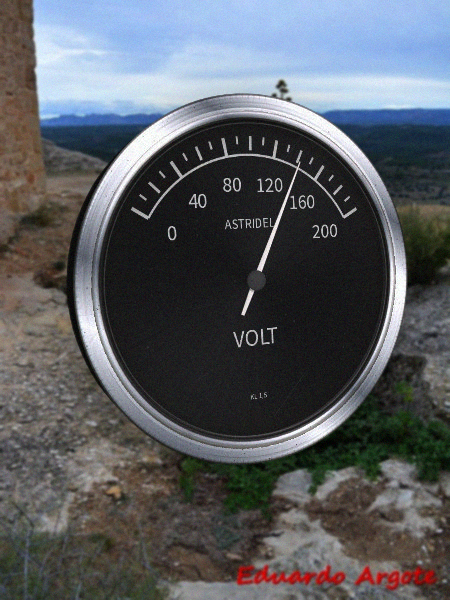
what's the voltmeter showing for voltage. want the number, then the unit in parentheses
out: 140 (V)
